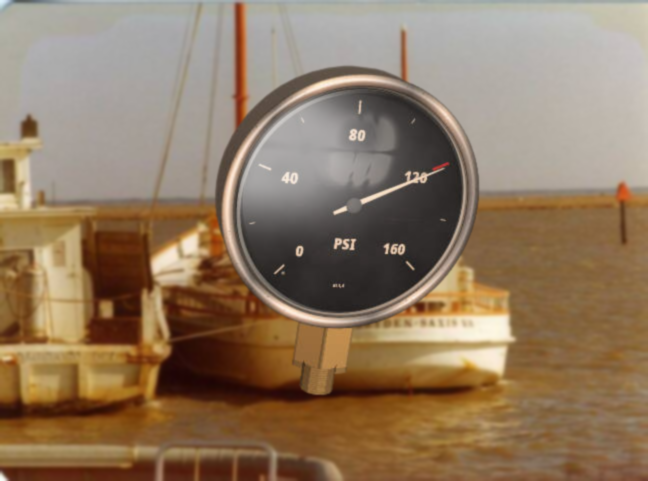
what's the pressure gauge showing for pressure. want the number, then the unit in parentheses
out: 120 (psi)
